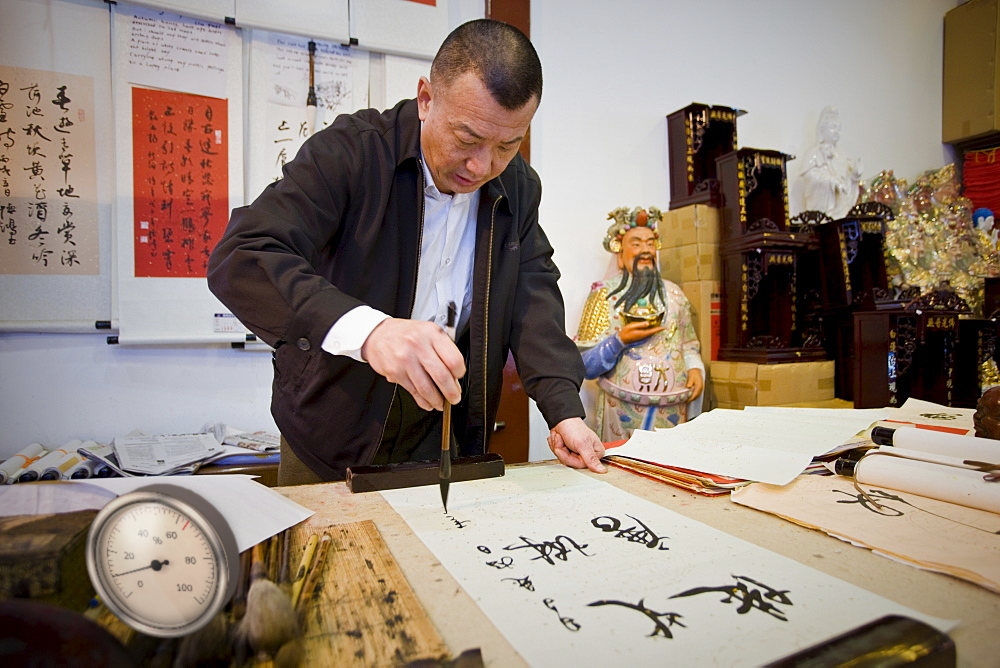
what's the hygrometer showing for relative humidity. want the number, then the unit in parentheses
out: 10 (%)
